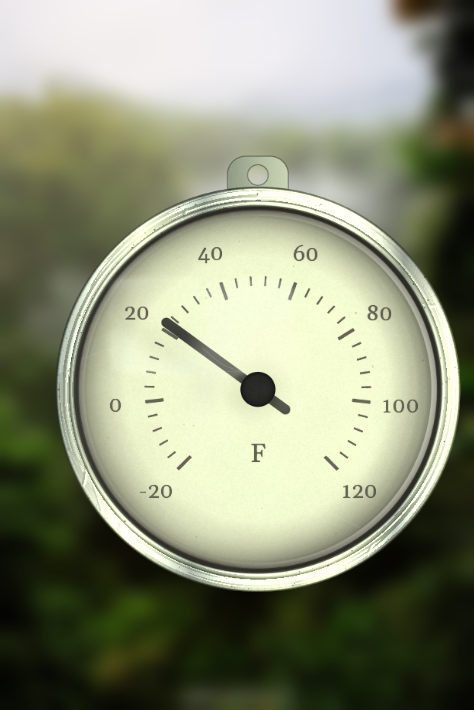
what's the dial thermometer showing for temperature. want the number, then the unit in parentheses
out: 22 (°F)
